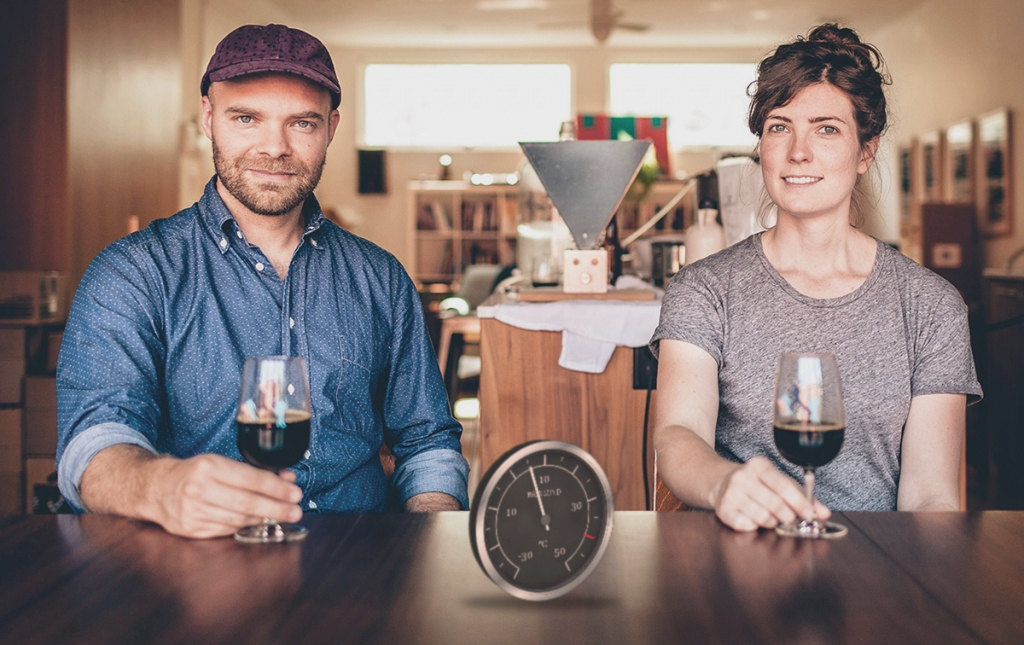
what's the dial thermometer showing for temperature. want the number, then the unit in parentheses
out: 5 (°C)
